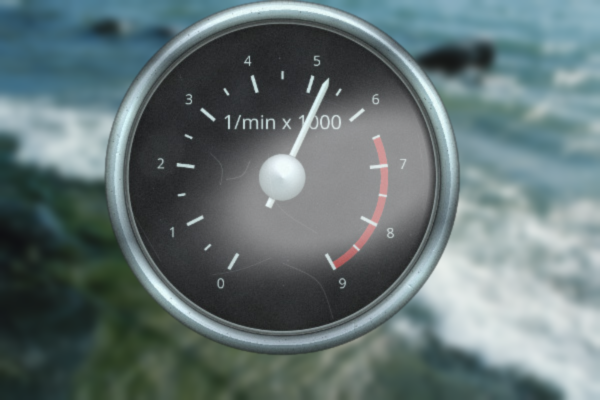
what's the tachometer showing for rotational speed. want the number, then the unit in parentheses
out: 5250 (rpm)
